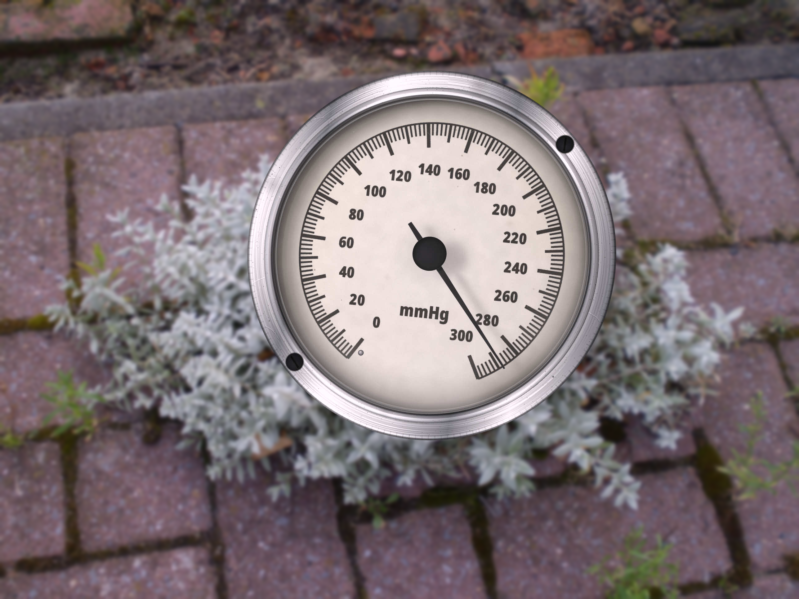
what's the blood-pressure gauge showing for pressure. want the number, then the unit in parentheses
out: 288 (mmHg)
